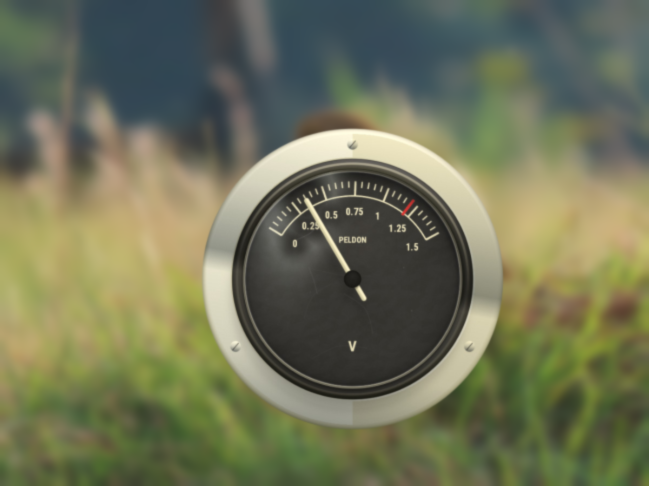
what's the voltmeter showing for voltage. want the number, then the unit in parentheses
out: 0.35 (V)
